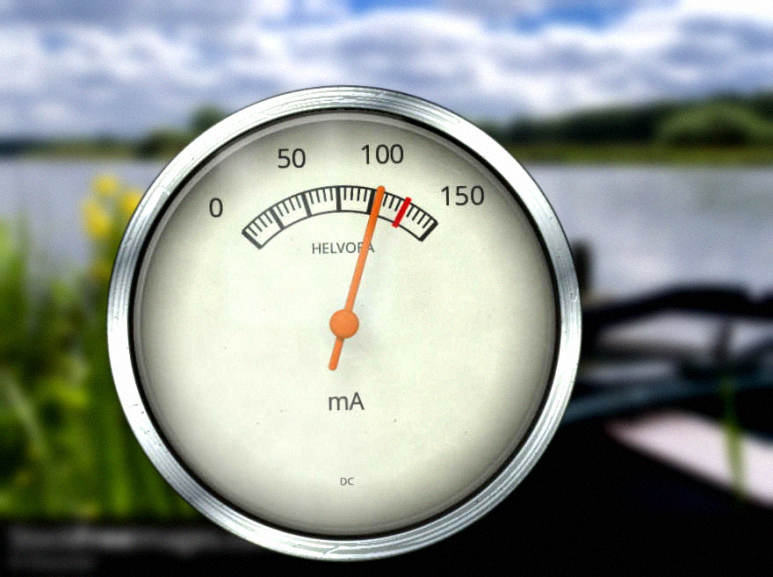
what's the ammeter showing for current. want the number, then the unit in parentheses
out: 105 (mA)
